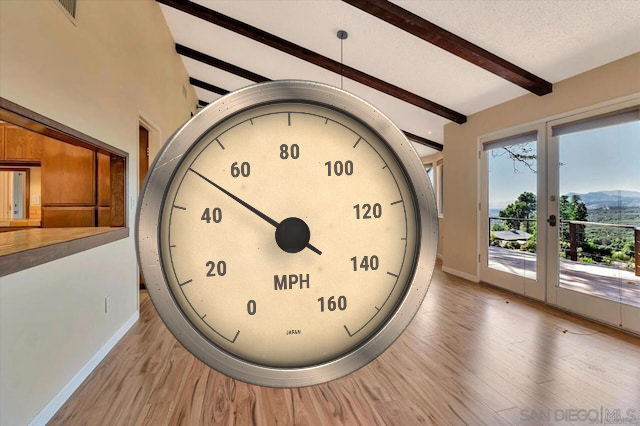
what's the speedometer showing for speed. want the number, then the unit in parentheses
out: 50 (mph)
